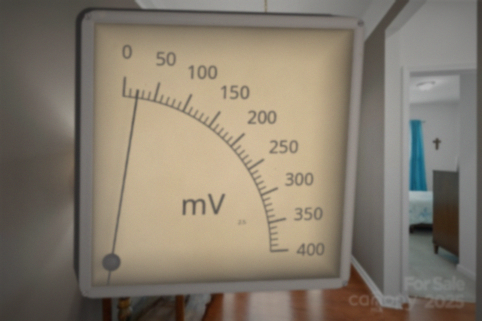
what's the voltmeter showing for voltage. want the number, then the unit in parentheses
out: 20 (mV)
